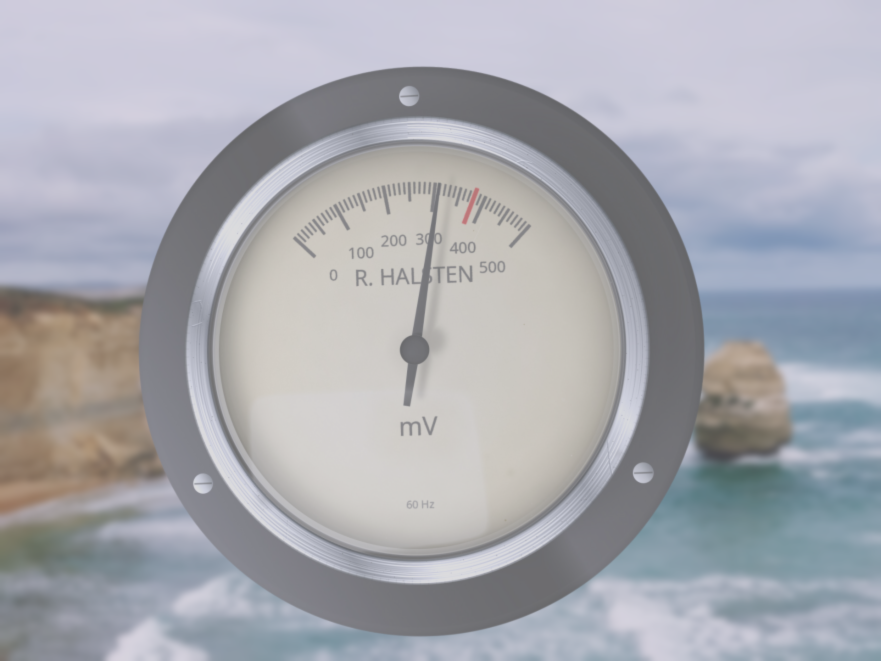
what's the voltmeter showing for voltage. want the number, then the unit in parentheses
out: 310 (mV)
